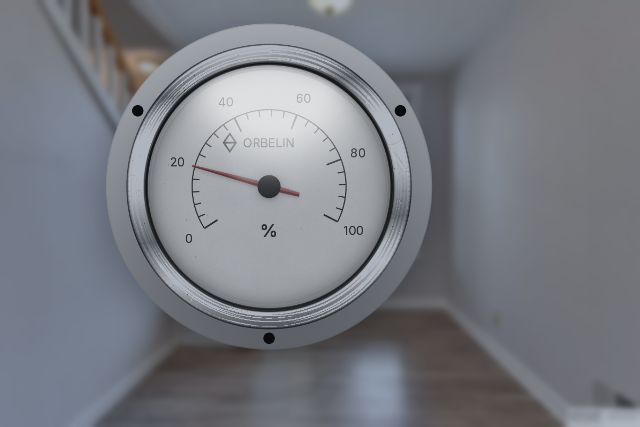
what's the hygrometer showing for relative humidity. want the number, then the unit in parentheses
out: 20 (%)
